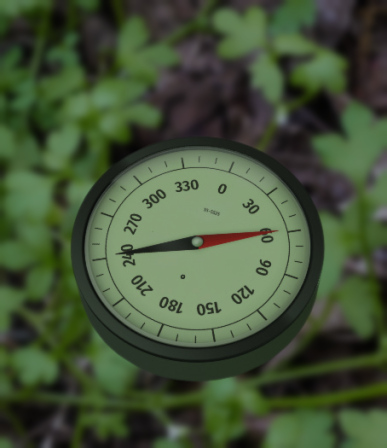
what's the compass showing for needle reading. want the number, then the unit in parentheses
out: 60 (°)
